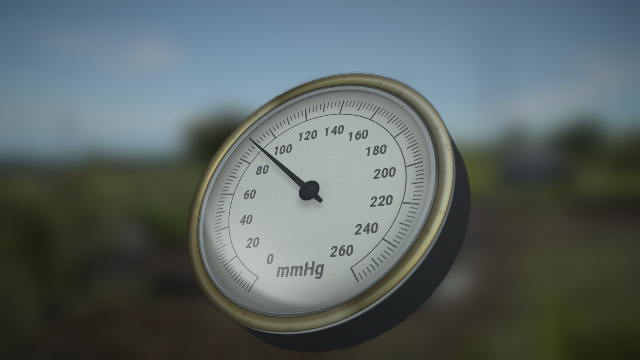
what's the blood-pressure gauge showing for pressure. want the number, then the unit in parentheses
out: 90 (mmHg)
